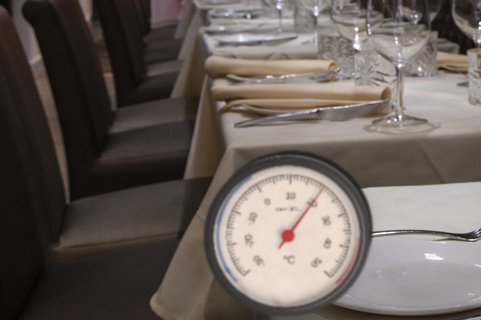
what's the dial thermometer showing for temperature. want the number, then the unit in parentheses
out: 20 (°C)
